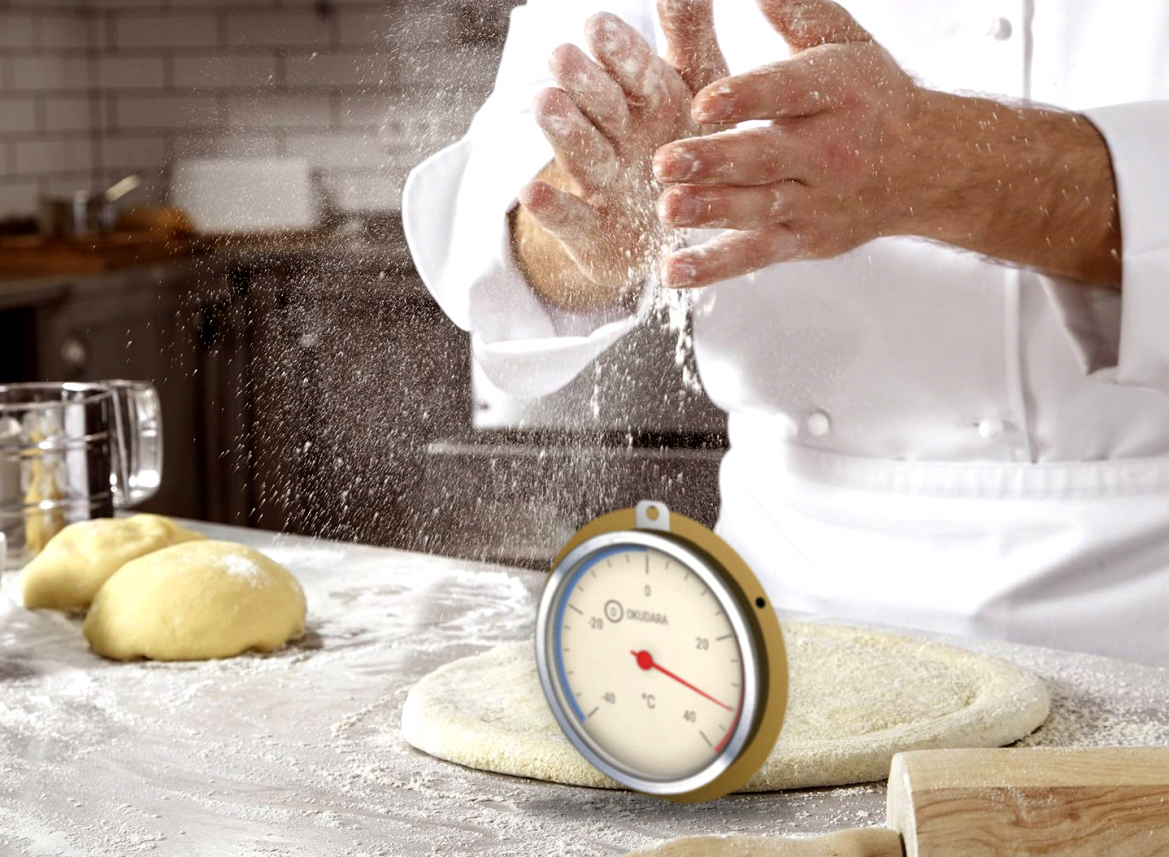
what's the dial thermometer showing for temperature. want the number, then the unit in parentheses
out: 32 (°C)
